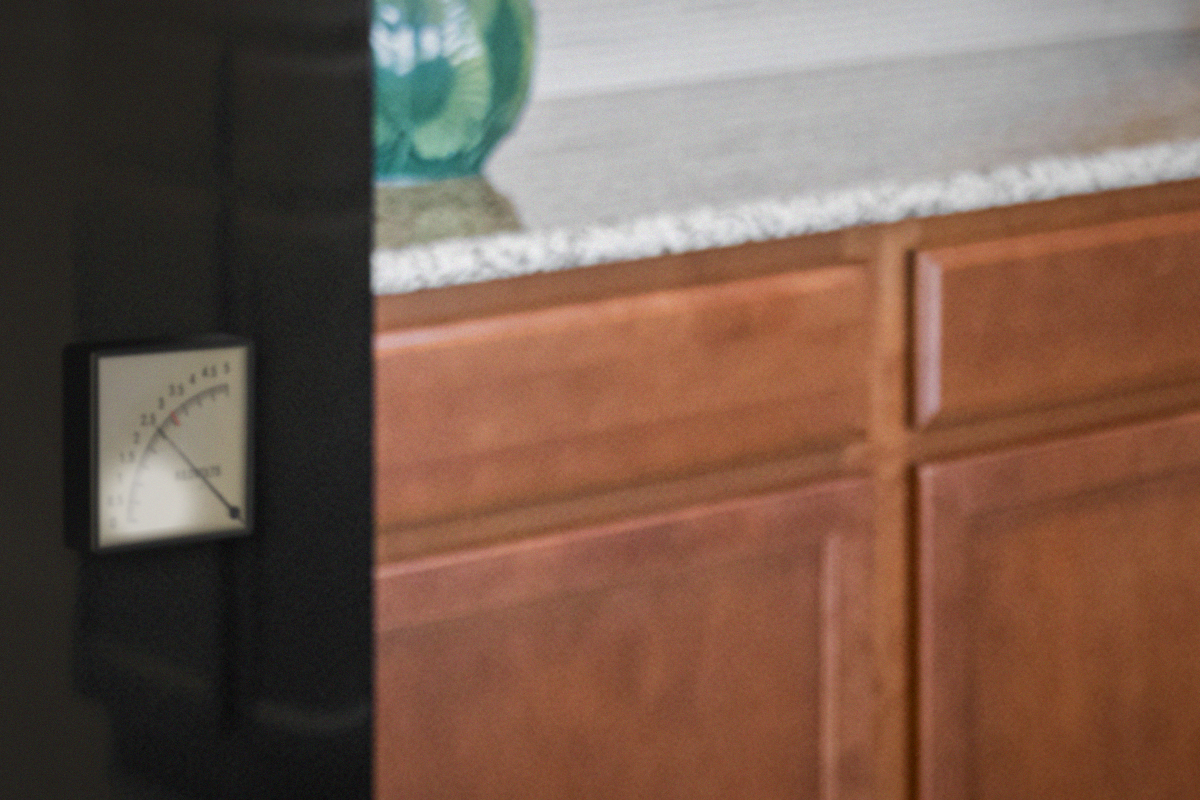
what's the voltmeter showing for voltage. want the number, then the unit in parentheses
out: 2.5 (kV)
